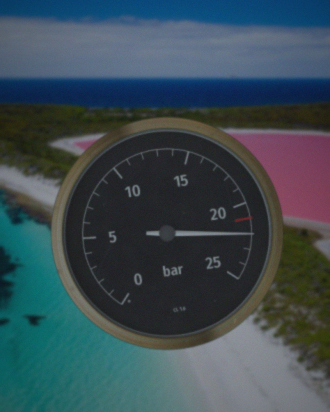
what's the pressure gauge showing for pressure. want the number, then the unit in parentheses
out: 22 (bar)
